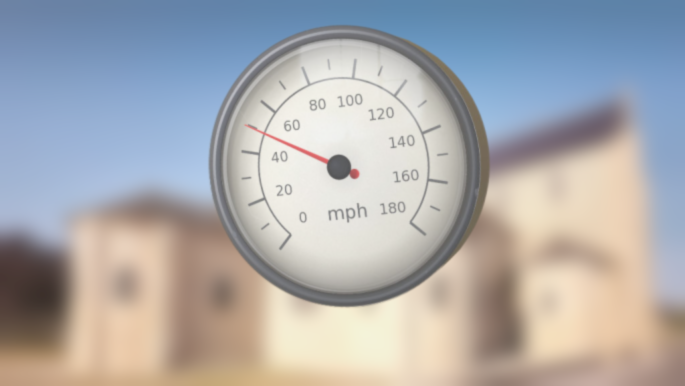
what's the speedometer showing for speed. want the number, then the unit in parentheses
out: 50 (mph)
